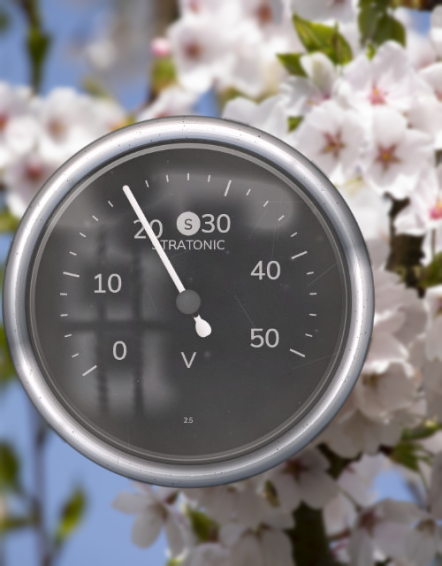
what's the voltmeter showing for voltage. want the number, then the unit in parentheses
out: 20 (V)
